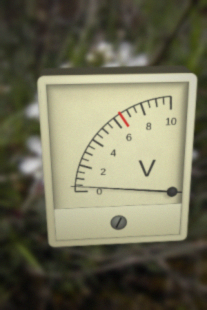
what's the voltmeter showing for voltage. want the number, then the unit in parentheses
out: 0.5 (V)
